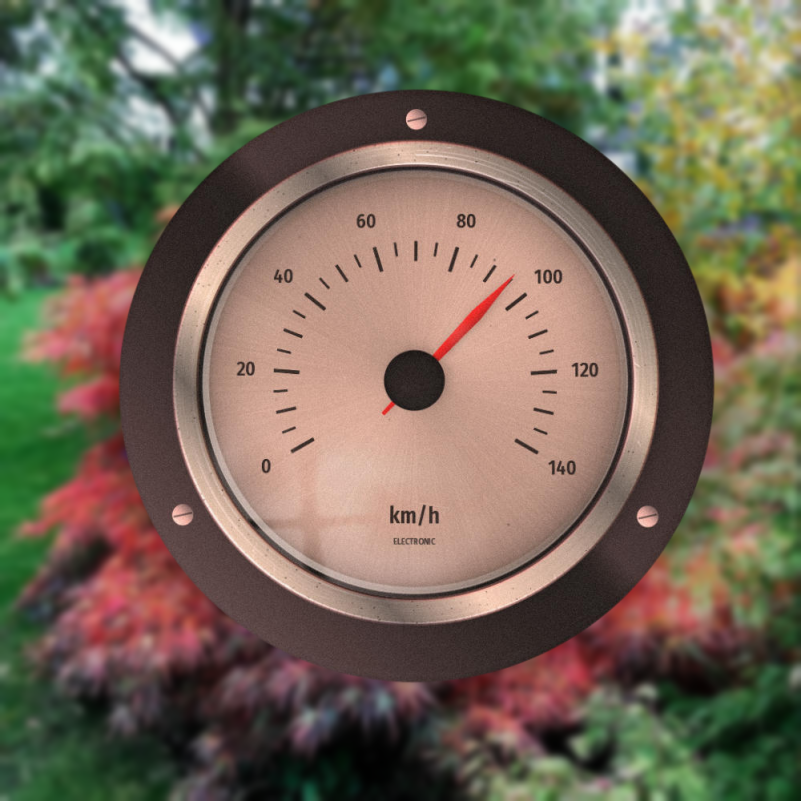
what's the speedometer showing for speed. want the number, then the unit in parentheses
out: 95 (km/h)
